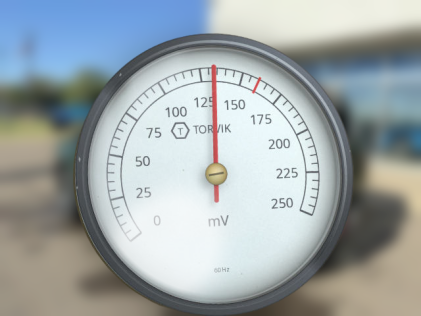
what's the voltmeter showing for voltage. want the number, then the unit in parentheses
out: 132.5 (mV)
